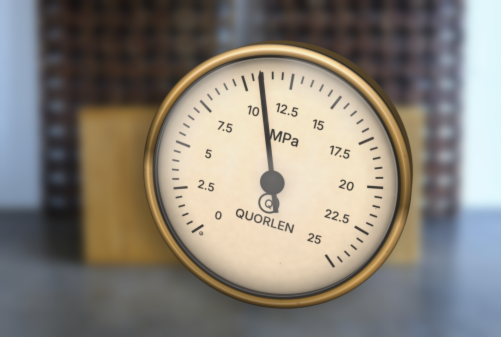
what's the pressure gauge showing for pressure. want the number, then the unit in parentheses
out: 11 (MPa)
